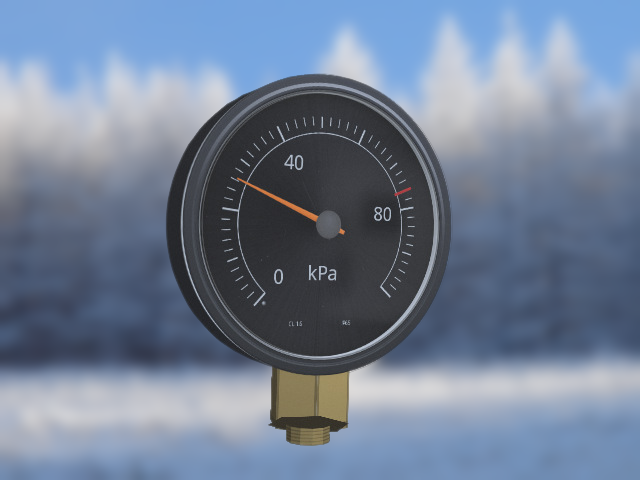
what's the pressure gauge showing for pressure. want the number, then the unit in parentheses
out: 26 (kPa)
